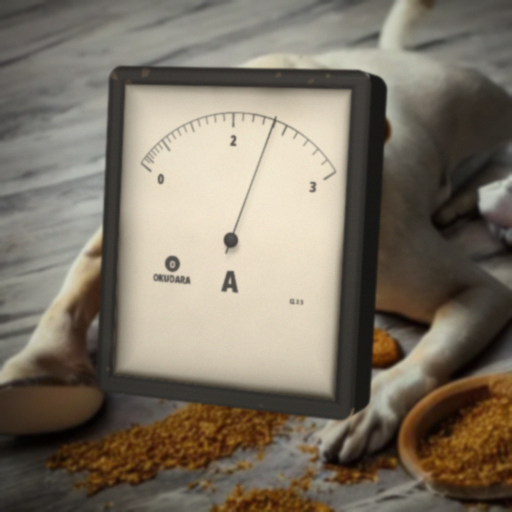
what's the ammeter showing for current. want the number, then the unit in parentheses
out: 2.4 (A)
